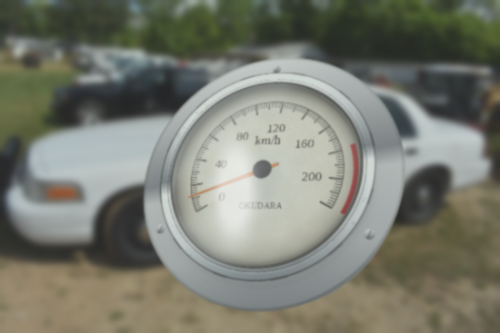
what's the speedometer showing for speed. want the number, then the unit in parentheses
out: 10 (km/h)
